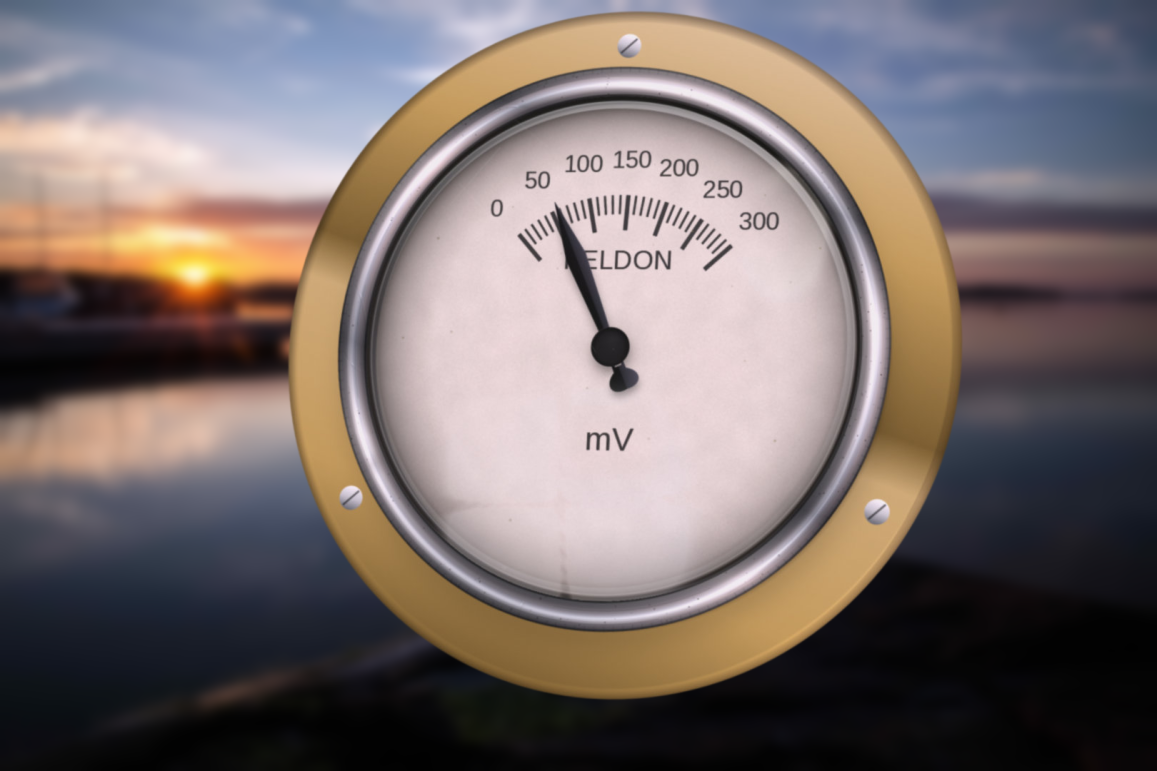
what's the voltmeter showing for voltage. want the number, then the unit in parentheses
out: 60 (mV)
